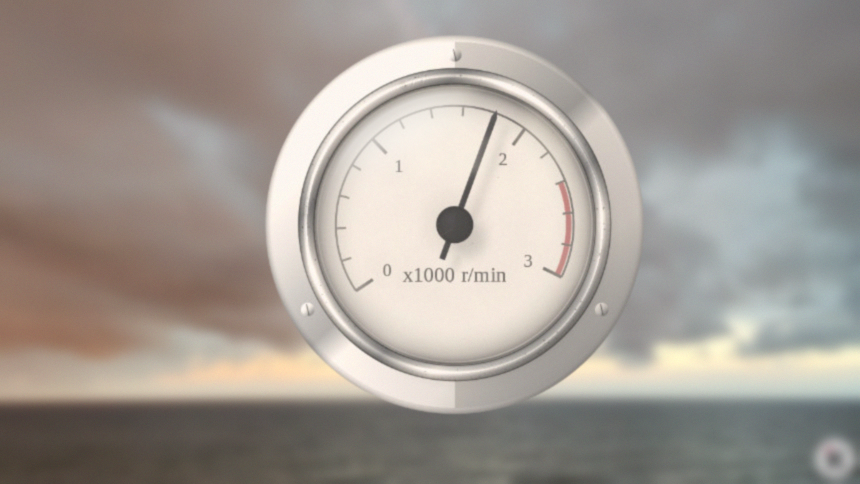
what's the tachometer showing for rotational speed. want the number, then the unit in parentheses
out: 1800 (rpm)
